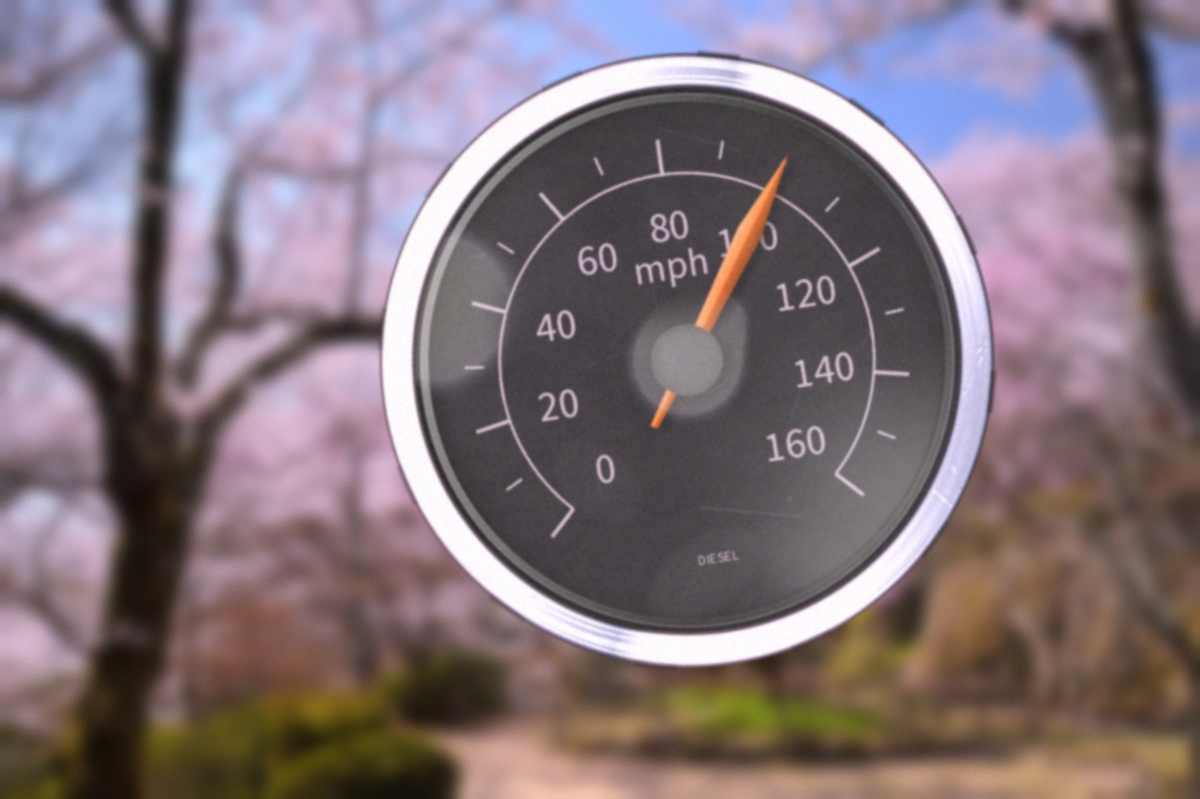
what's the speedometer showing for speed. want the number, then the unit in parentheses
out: 100 (mph)
